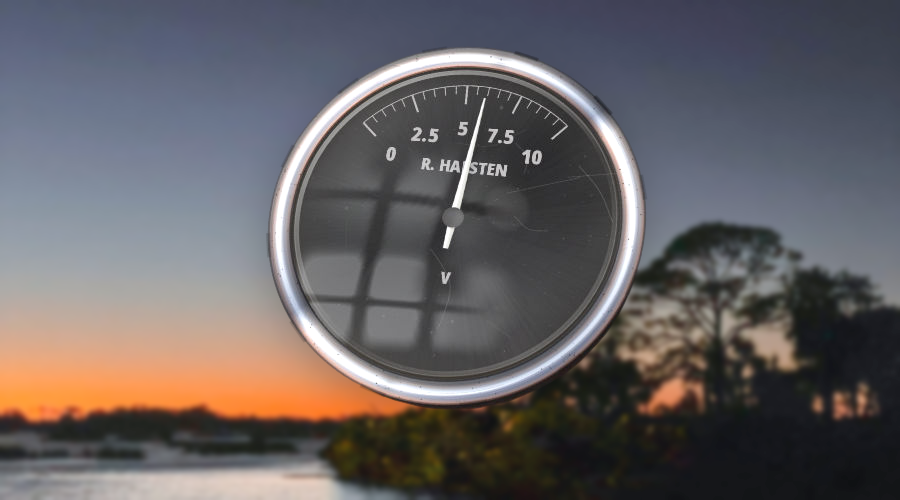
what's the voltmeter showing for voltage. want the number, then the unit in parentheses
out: 6 (V)
